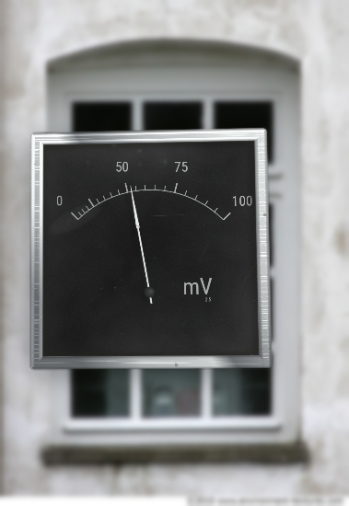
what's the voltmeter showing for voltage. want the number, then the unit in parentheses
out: 52.5 (mV)
